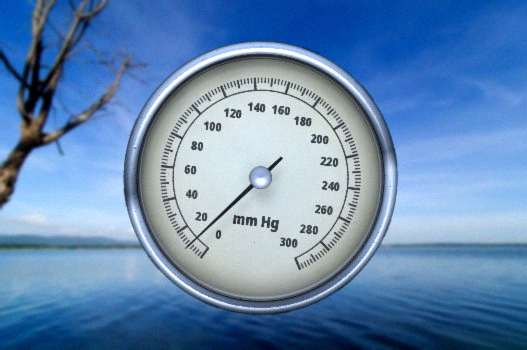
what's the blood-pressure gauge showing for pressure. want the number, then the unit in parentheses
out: 10 (mmHg)
